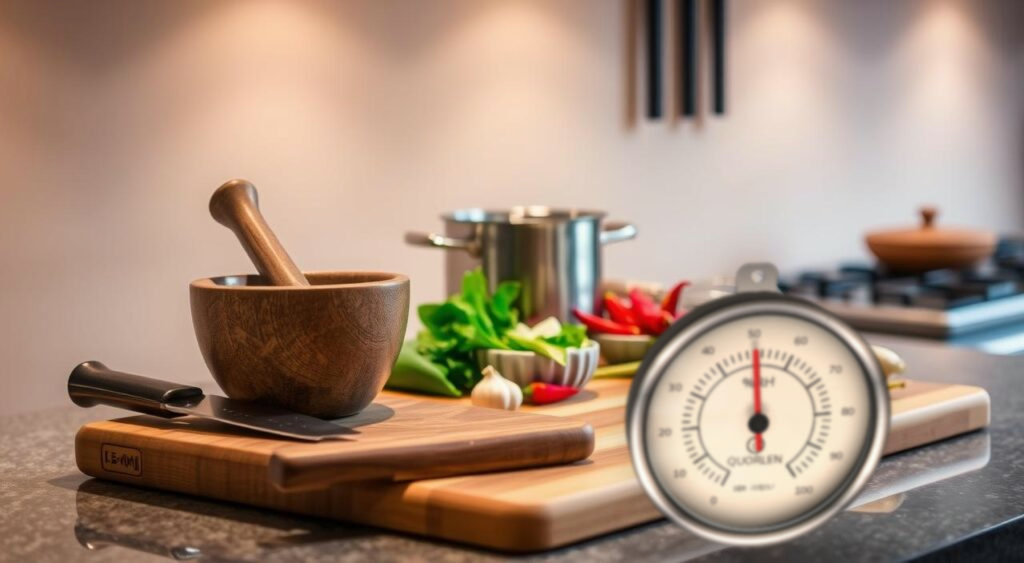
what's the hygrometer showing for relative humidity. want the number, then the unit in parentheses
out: 50 (%)
